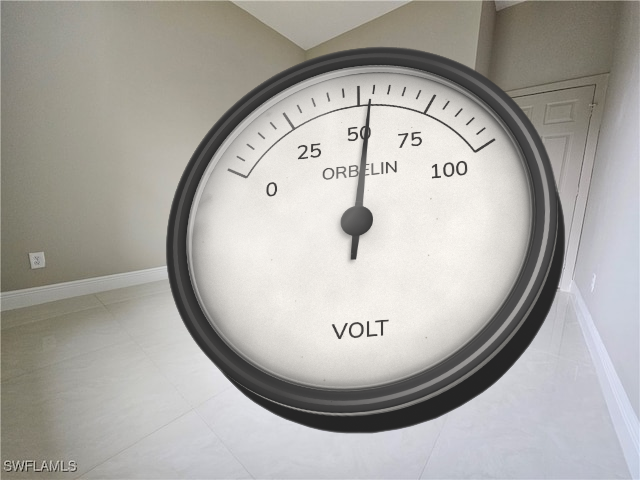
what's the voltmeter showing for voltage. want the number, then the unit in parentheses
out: 55 (V)
